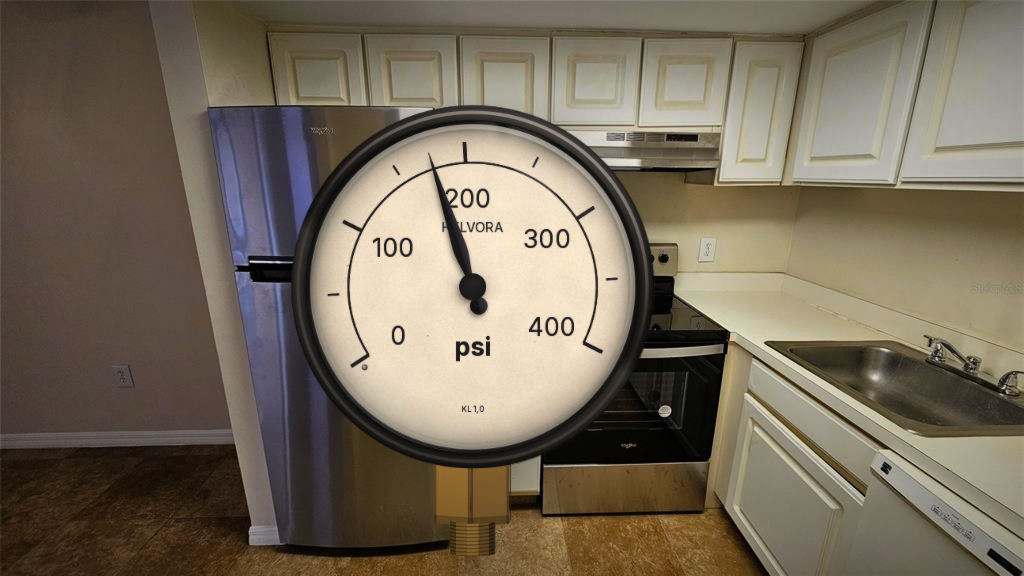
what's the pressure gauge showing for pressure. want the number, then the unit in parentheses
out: 175 (psi)
